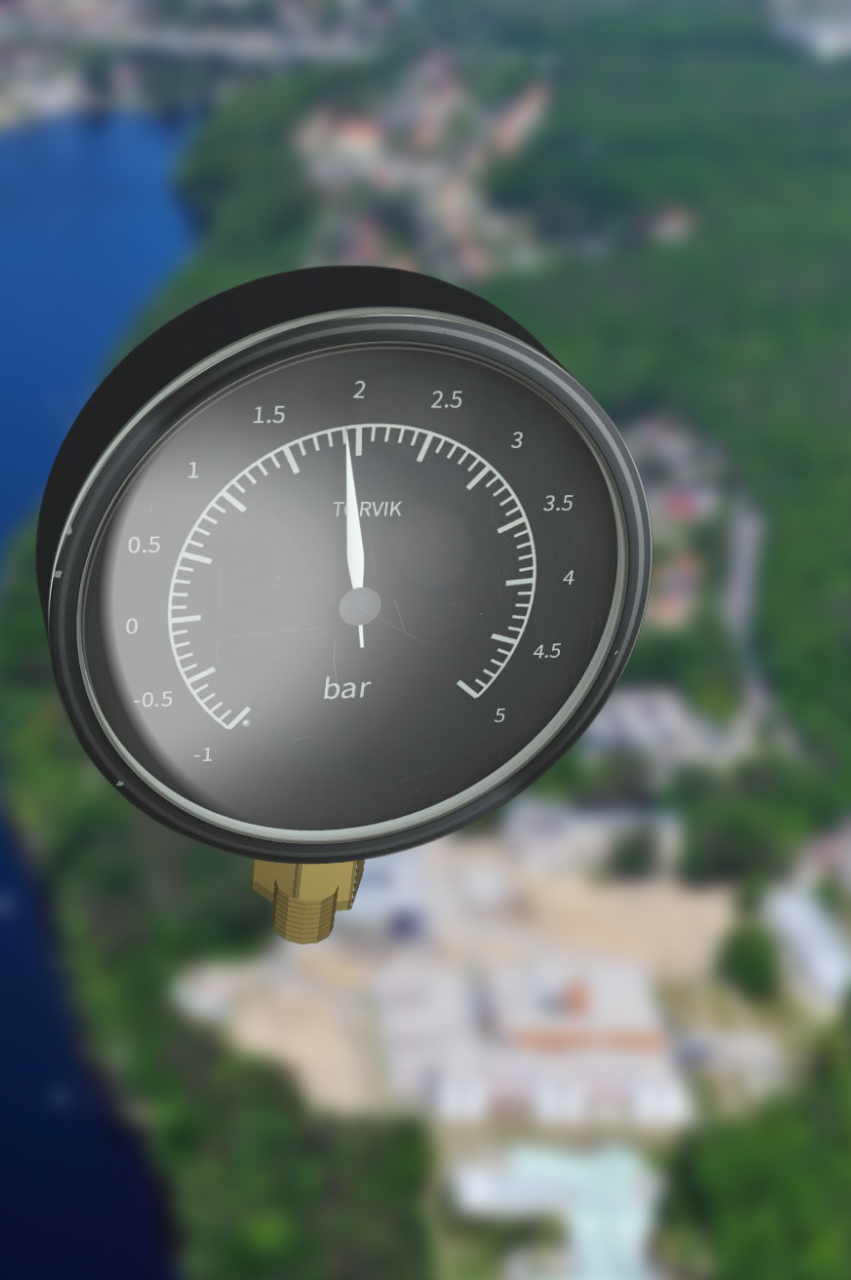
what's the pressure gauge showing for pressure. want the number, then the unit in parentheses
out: 1.9 (bar)
